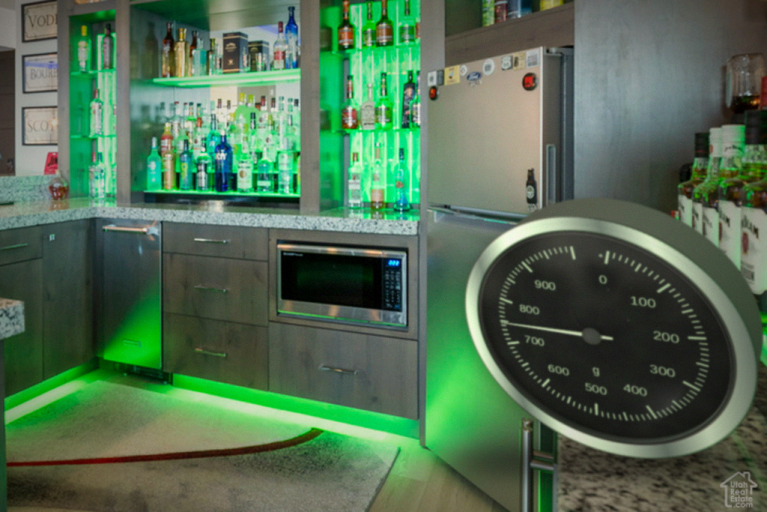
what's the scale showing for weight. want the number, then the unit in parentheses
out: 750 (g)
